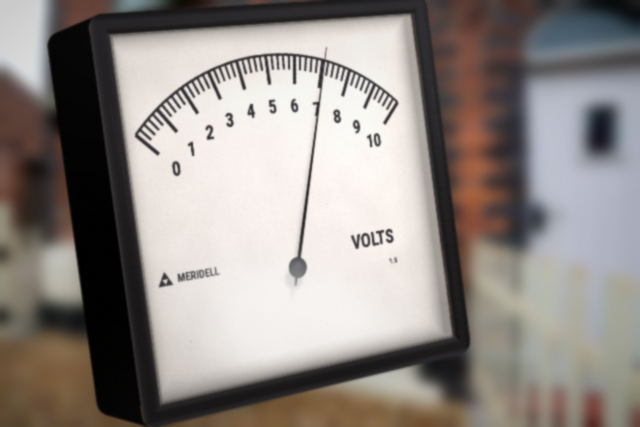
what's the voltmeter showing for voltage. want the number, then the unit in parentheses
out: 7 (V)
